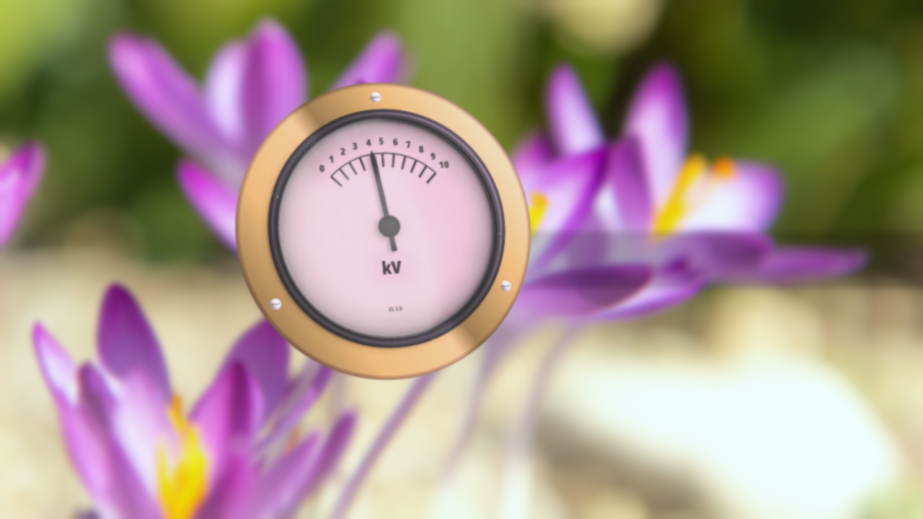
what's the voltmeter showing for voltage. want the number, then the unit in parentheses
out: 4 (kV)
